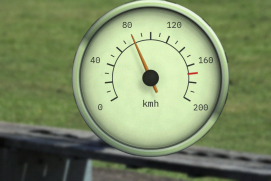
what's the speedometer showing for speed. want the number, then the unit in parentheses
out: 80 (km/h)
